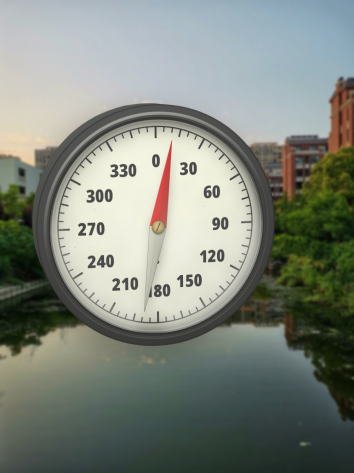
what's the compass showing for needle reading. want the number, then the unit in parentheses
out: 10 (°)
